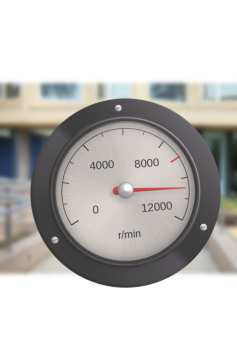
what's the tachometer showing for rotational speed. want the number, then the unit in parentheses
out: 10500 (rpm)
